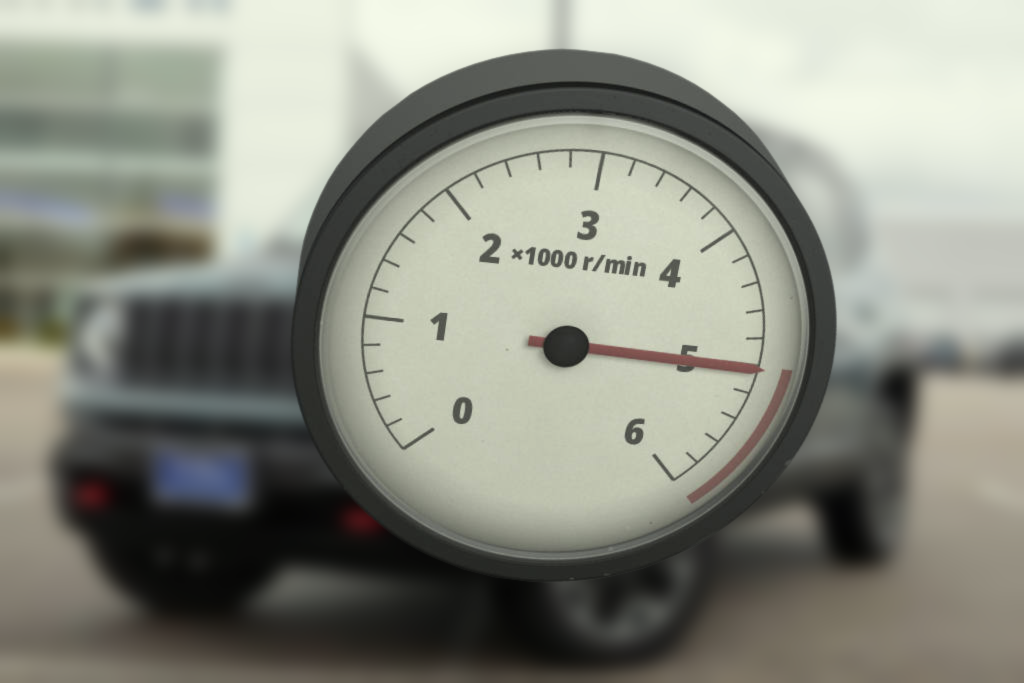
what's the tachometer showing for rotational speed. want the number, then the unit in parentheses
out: 5000 (rpm)
